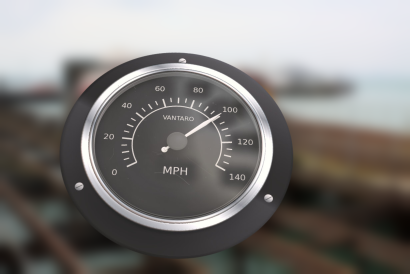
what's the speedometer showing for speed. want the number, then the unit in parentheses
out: 100 (mph)
